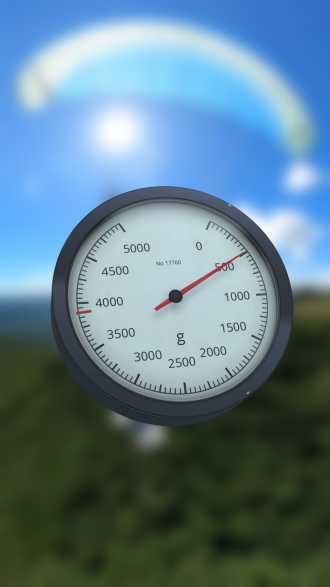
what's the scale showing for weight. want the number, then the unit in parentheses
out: 500 (g)
